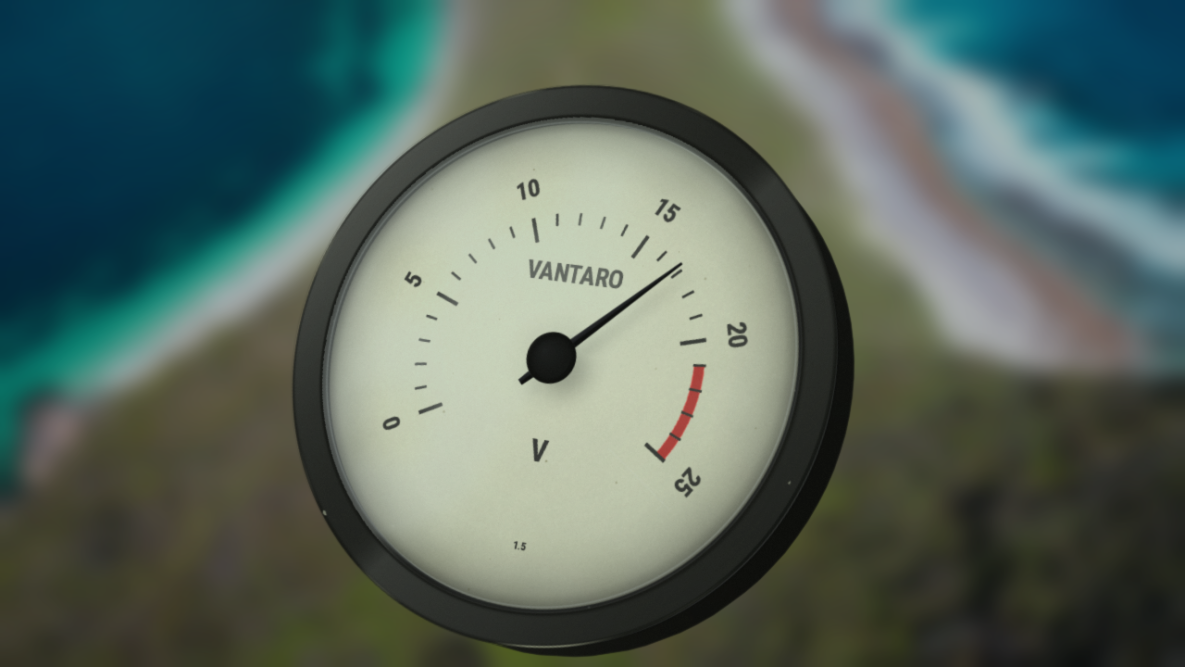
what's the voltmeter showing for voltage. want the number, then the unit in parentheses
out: 17 (V)
